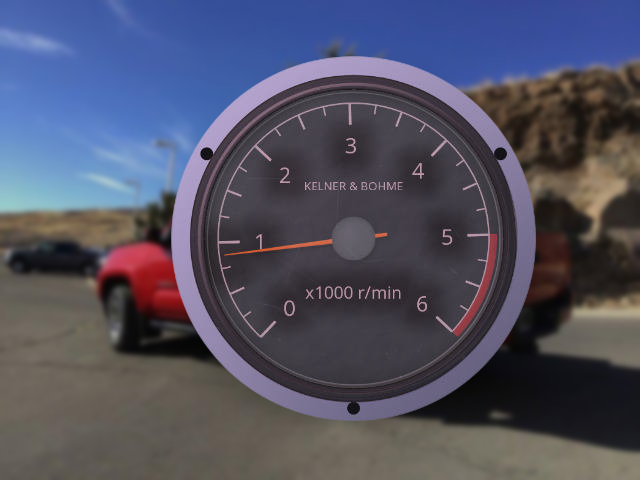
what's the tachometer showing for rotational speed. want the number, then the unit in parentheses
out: 875 (rpm)
